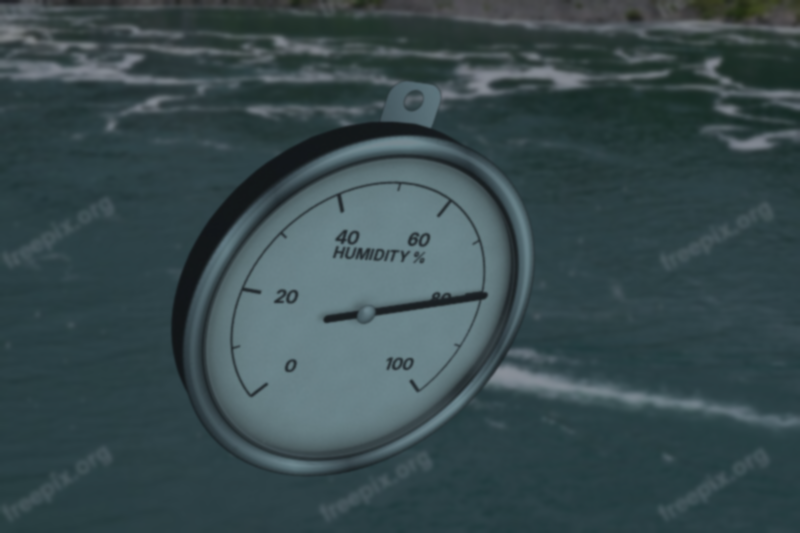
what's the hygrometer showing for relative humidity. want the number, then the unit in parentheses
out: 80 (%)
